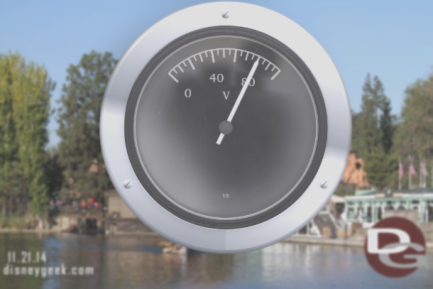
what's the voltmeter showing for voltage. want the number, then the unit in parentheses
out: 80 (V)
